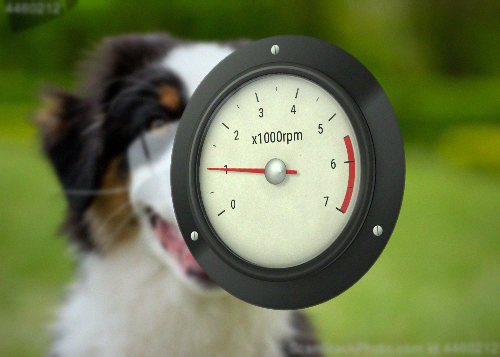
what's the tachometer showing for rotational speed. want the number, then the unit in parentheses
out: 1000 (rpm)
